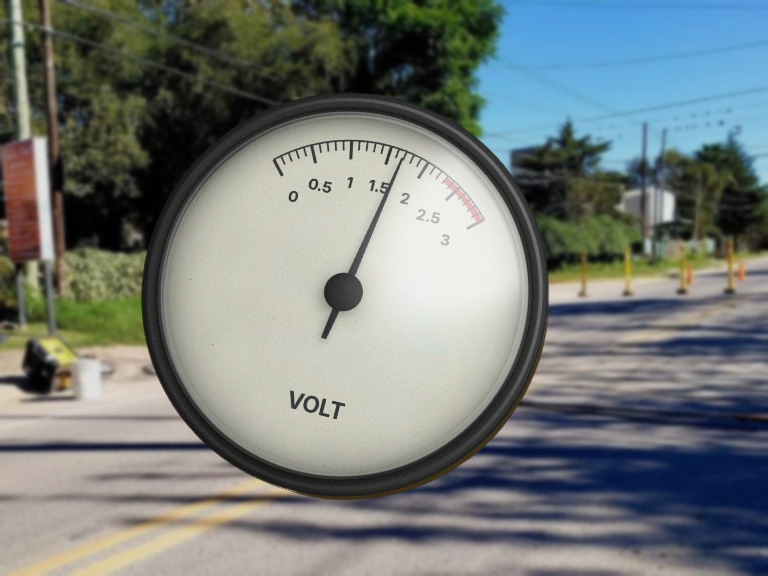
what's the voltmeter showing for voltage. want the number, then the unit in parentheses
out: 1.7 (V)
